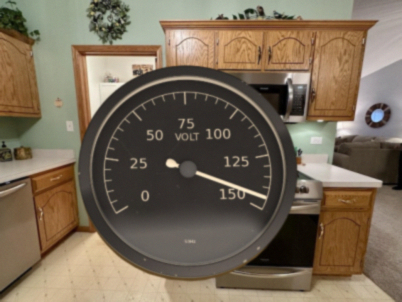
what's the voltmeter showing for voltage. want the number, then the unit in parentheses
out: 145 (V)
